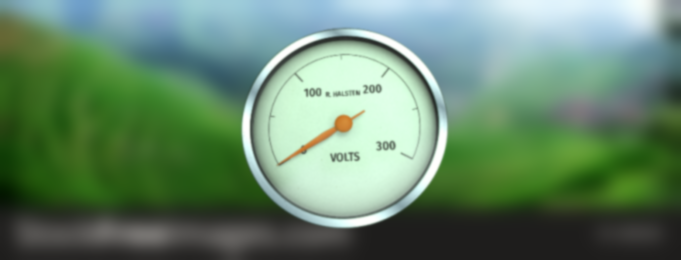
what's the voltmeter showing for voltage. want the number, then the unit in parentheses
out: 0 (V)
